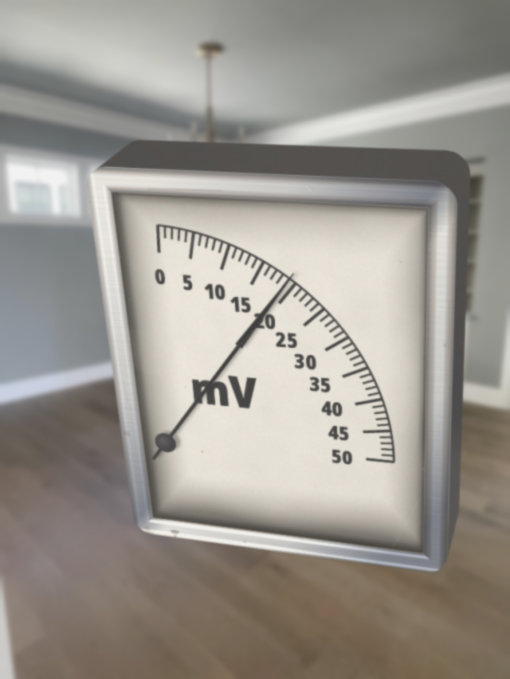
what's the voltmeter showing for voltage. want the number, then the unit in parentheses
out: 19 (mV)
